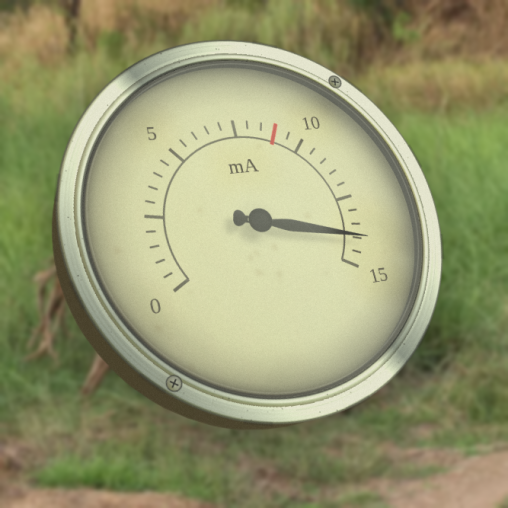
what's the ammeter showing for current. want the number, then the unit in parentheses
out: 14 (mA)
